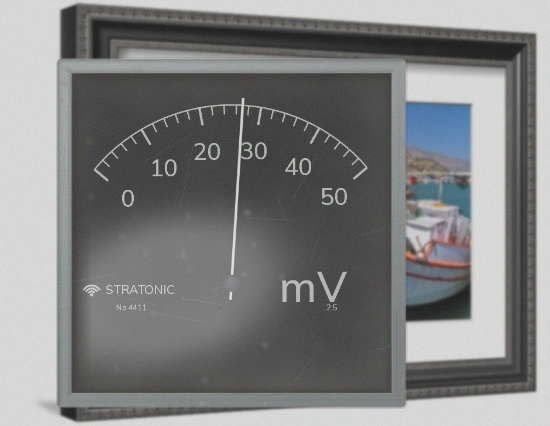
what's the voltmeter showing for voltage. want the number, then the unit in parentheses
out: 27 (mV)
